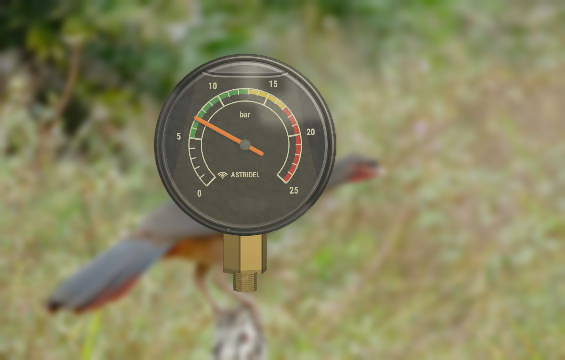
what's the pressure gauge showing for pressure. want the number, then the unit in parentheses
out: 7 (bar)
